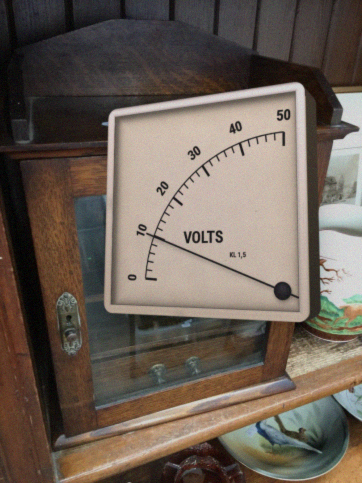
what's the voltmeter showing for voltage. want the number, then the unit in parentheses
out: 10 (V)
